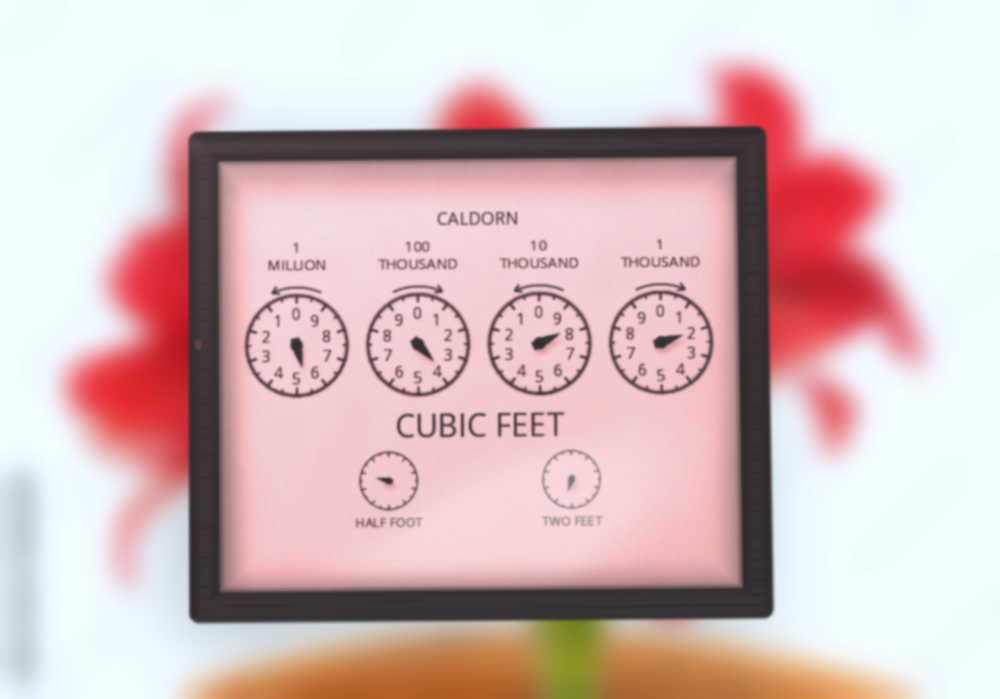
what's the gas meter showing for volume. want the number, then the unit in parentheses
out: 538200 (ft³)
